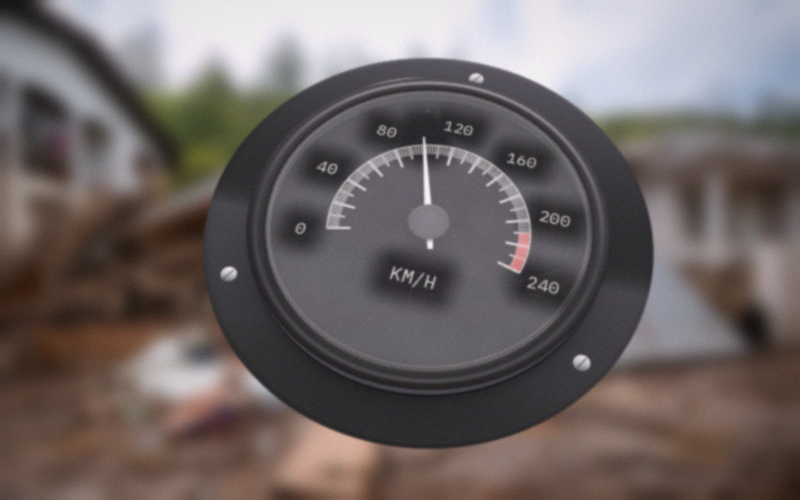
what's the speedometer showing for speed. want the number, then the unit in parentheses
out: 100 (km/h)
